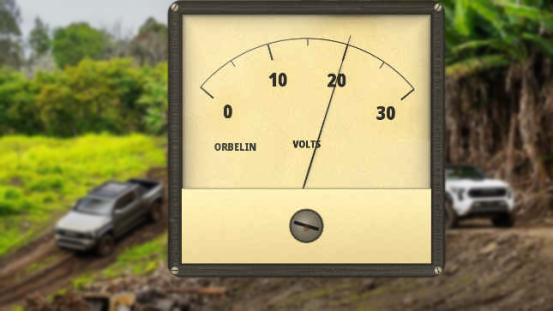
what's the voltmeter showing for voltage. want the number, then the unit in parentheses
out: 20 (V)
